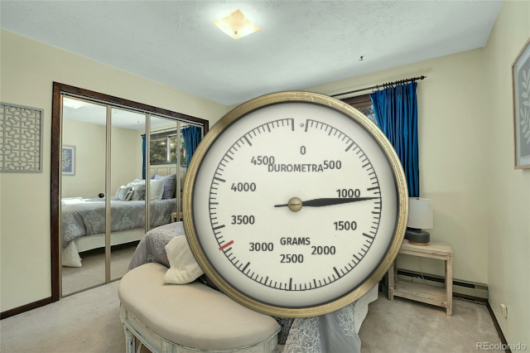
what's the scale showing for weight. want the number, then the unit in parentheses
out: 1100 (g)
